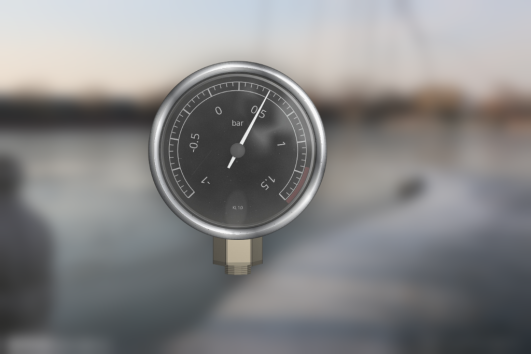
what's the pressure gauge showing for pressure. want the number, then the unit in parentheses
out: 0.5 (bar)
